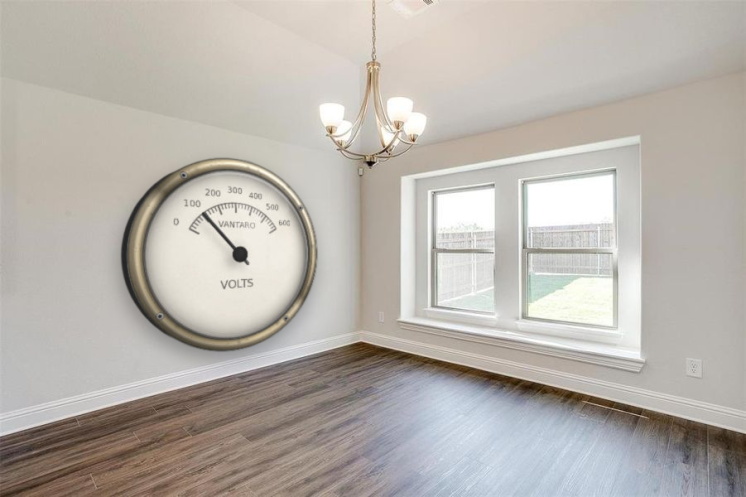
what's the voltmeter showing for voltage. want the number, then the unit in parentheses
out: 100 (V)
